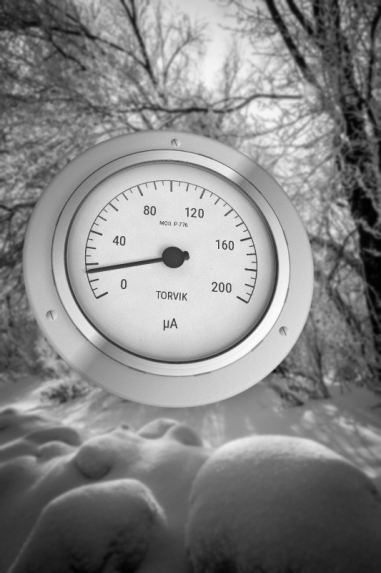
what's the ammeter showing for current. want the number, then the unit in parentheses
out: 15 (µA)
